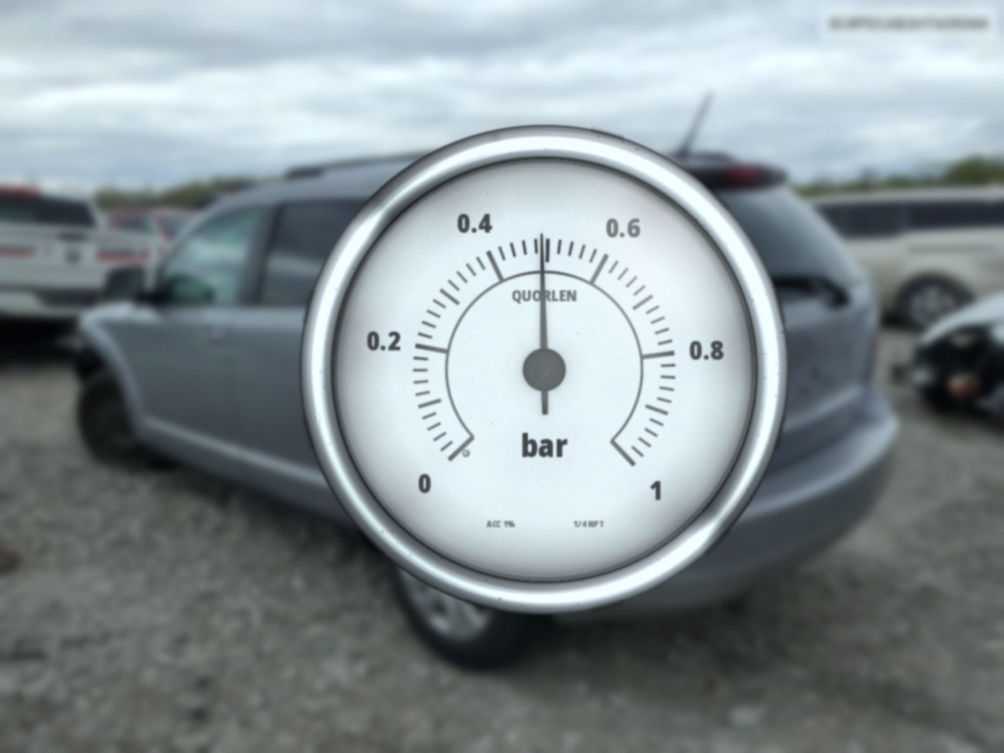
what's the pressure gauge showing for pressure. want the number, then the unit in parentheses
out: 0.49 (bar)
